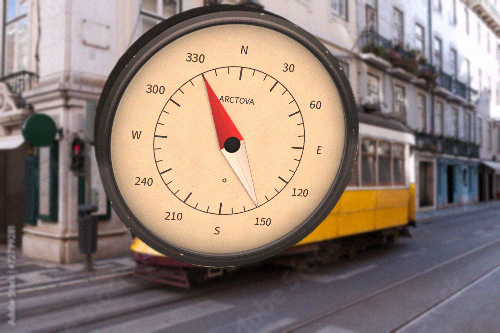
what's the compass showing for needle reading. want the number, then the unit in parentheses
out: 330 (°)
